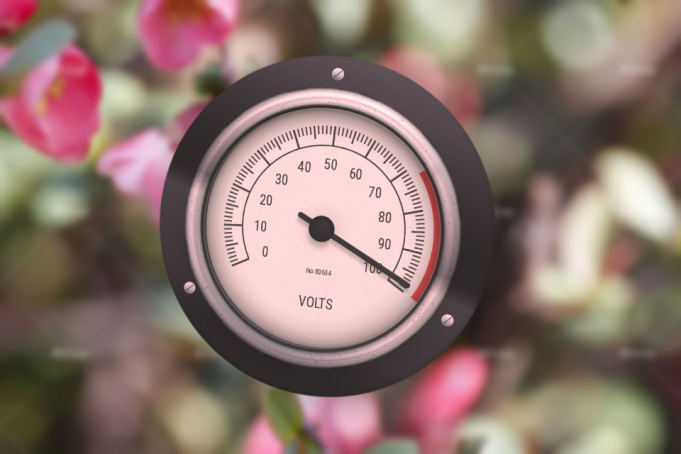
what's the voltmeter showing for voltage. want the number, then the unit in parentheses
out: 98 (V)
